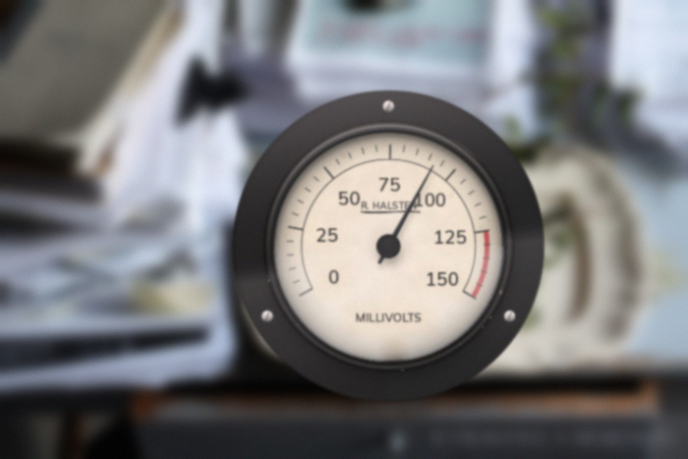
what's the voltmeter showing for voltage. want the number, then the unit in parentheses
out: 92.5 (mV)
